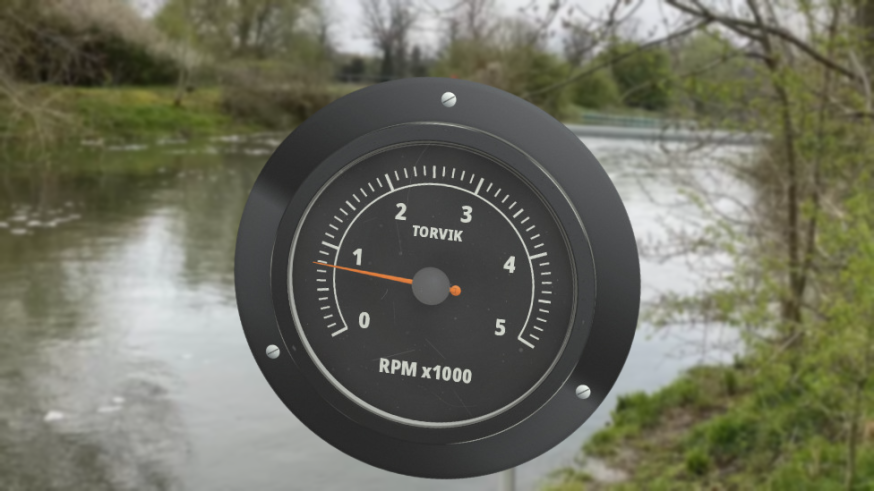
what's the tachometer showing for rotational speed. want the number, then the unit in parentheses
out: 800 (rpm)
